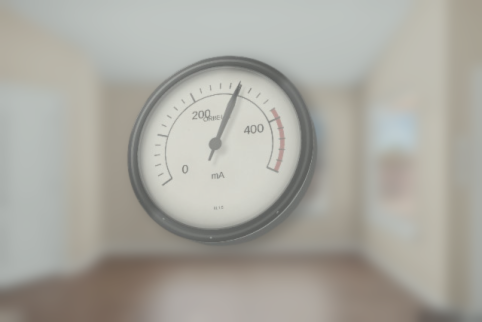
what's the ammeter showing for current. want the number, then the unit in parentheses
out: 300 (mA)
